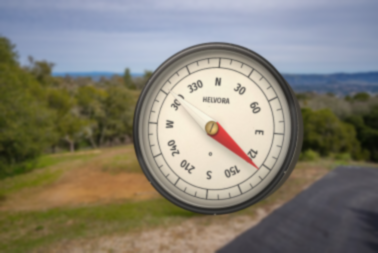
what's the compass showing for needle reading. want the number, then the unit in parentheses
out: 125 (°)
